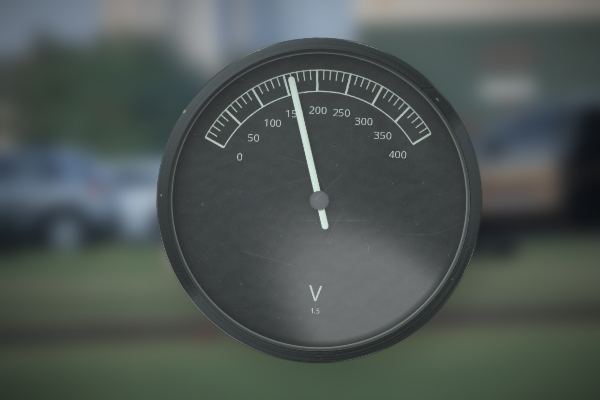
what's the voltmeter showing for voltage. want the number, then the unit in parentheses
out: 160 (V)
